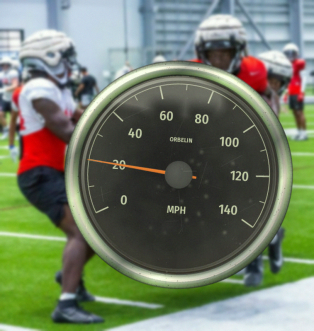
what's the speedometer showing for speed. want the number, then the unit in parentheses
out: 20 (mph)
